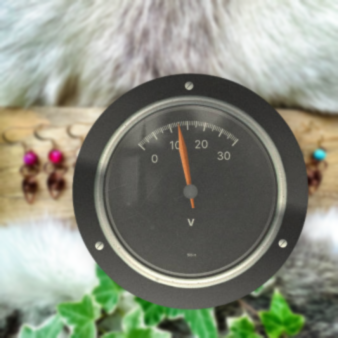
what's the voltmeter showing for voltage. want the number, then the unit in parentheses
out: 12.5 (V)
